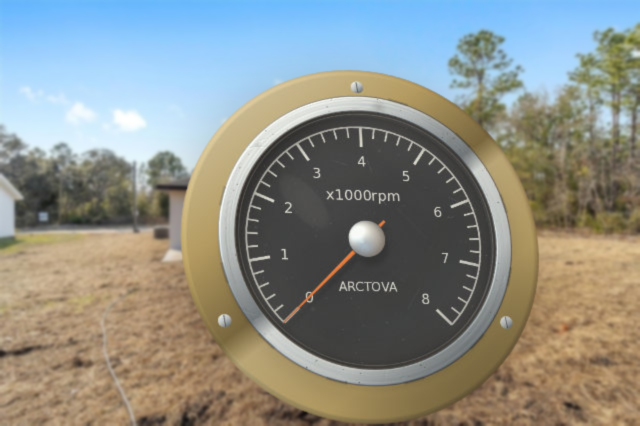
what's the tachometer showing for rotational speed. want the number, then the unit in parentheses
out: 0 (rpm)
